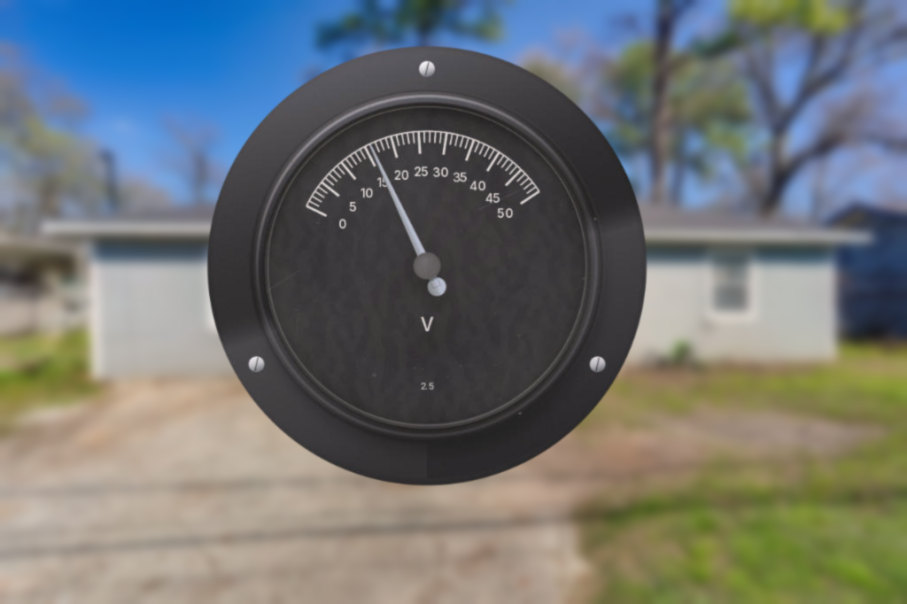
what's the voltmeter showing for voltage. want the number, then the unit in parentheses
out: 16 (V)
